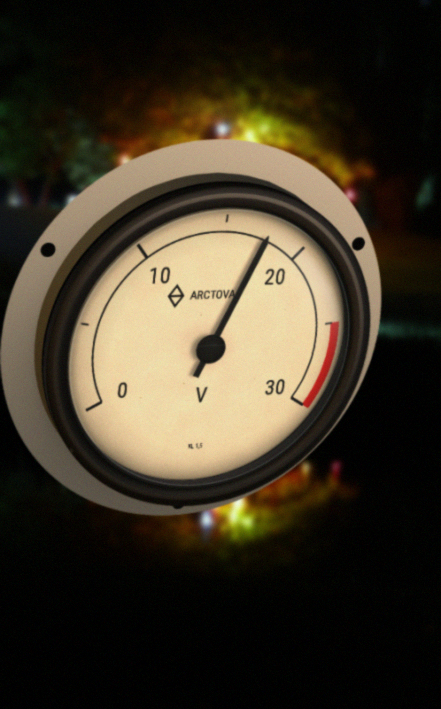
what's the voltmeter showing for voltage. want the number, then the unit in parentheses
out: 17.5 (V)
